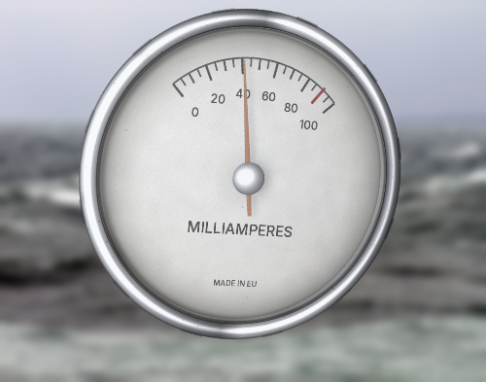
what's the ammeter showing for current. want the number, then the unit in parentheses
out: 40 (mA)
